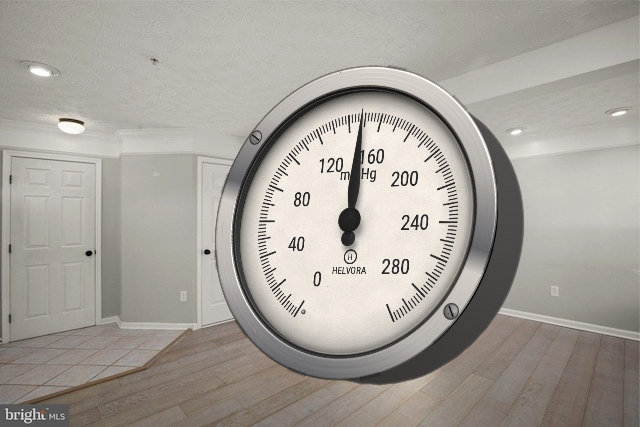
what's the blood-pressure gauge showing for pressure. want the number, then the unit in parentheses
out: 150 (mmHg)
